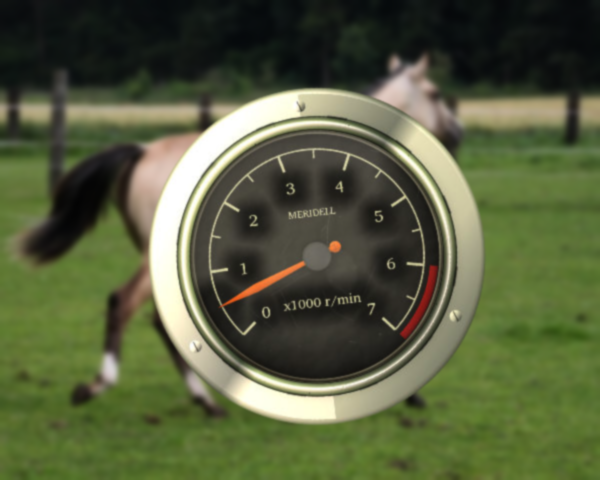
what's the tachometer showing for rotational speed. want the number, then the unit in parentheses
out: 500 (rpm)
